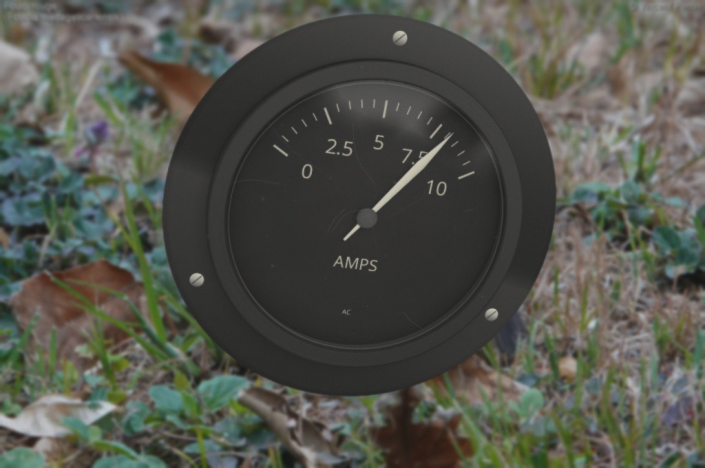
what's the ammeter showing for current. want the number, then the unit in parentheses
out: 8 (A)
